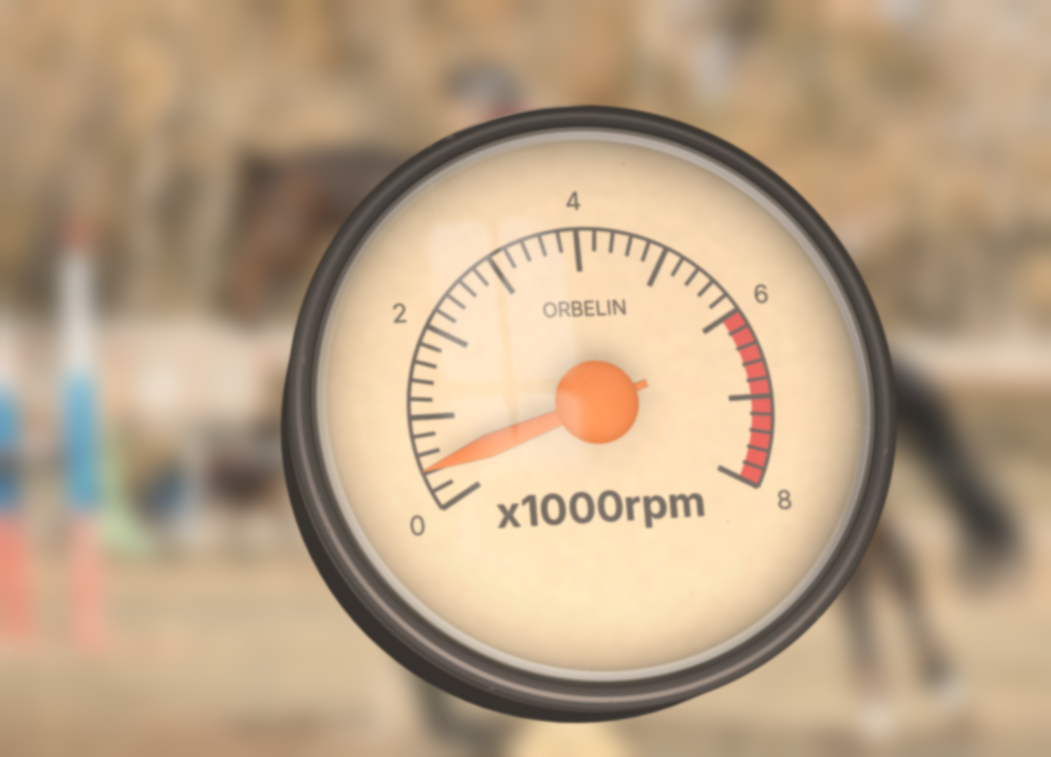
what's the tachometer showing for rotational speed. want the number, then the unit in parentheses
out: 400 (rpm)
